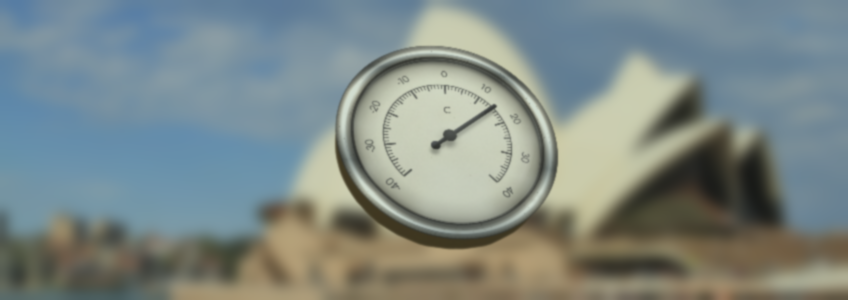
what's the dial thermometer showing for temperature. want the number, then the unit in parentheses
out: 15 (°C)
